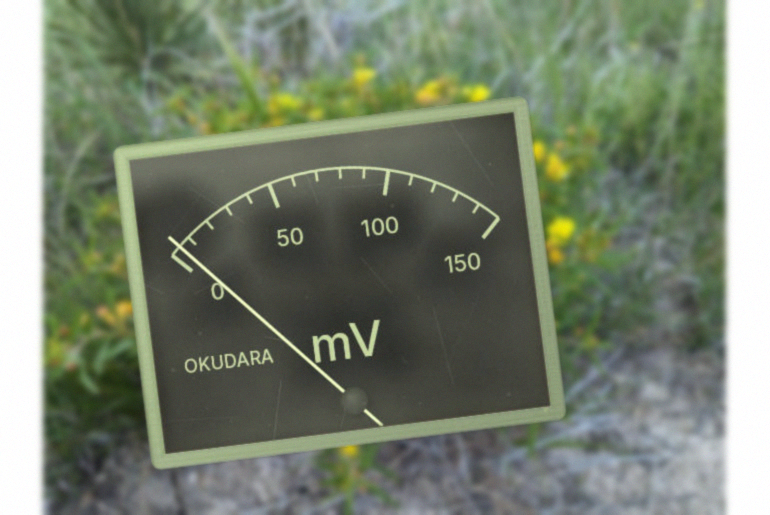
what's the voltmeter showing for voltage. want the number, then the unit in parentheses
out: 5 (mV)
